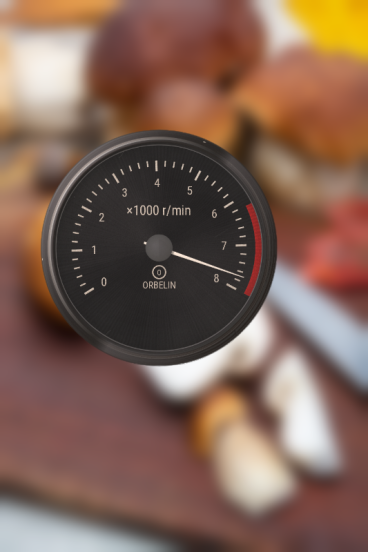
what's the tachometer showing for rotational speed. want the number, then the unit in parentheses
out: 7700 (rpm)
